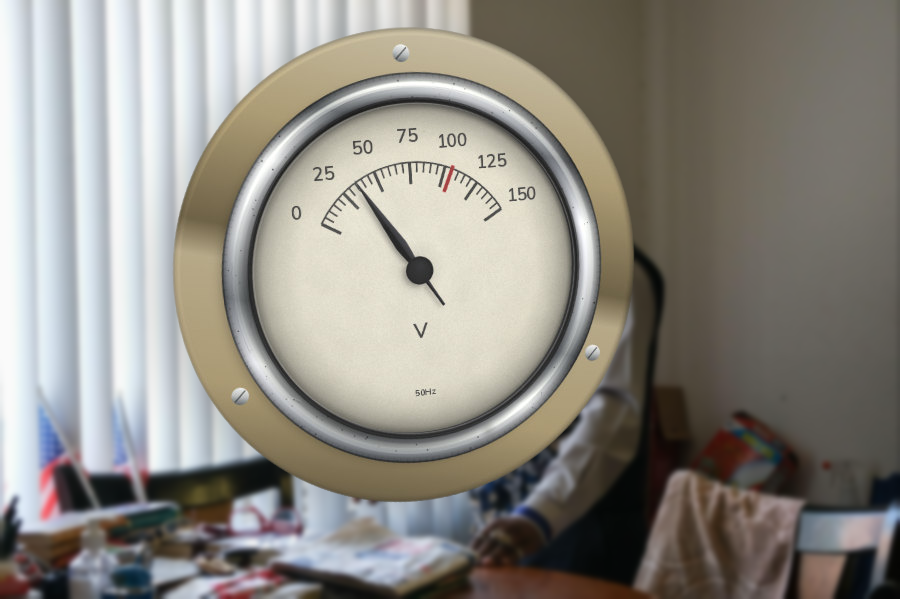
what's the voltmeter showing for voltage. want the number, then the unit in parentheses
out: 35 (V)
